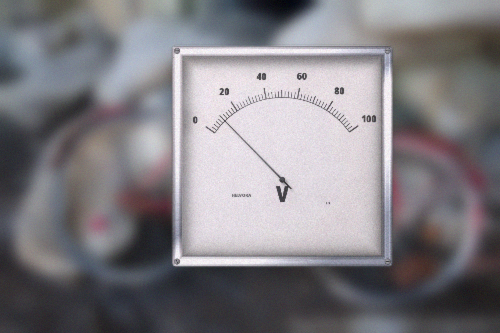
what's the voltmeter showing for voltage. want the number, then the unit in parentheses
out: 10 (V)
